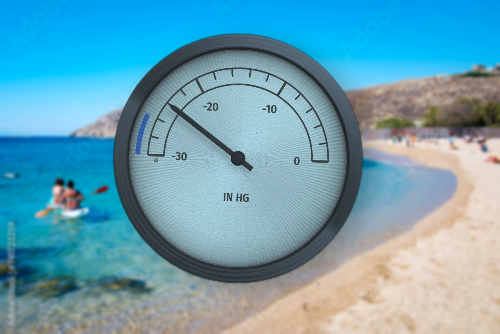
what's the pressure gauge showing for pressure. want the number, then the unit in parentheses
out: -24 (inHg)
